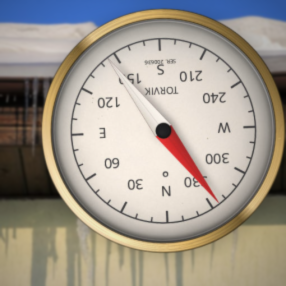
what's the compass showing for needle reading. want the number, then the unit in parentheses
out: 325 (°)
